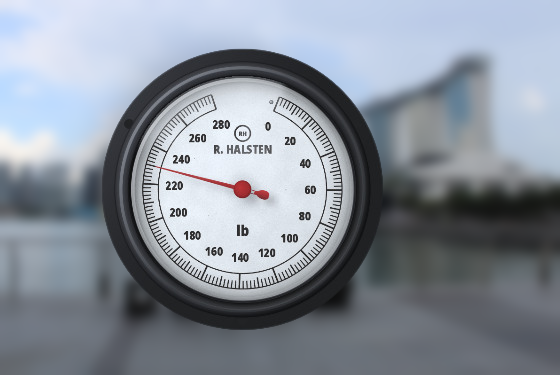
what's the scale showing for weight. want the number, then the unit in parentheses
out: 230 (lb)
